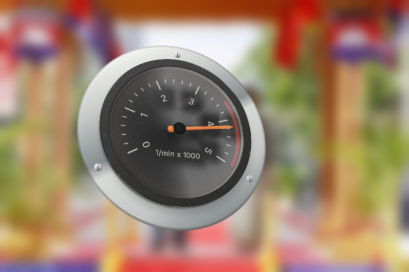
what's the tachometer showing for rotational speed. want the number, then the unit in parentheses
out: 4200 (rpm)
